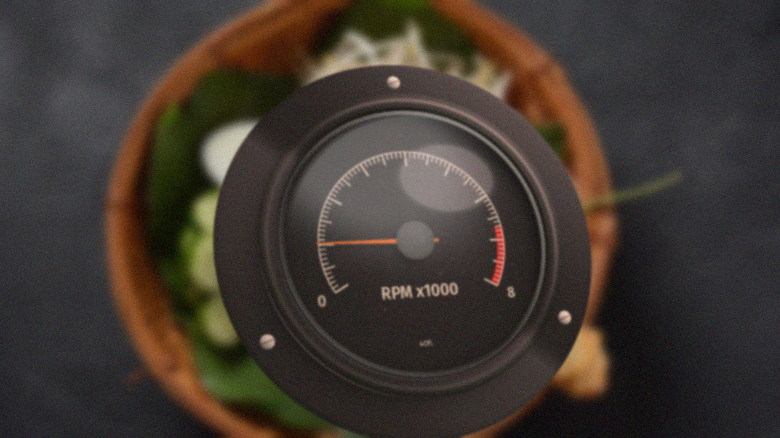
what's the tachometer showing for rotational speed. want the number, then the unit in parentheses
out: 1000 (rpm)
